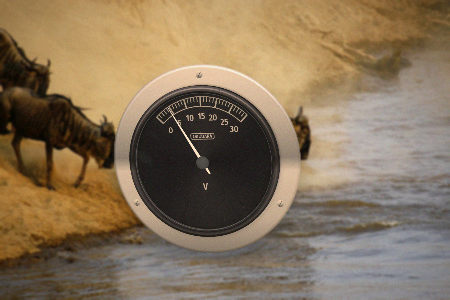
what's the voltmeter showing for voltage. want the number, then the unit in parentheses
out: 5 (V)
